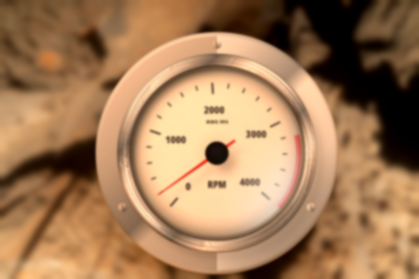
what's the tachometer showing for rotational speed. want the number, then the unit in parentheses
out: 200 (rpm)
